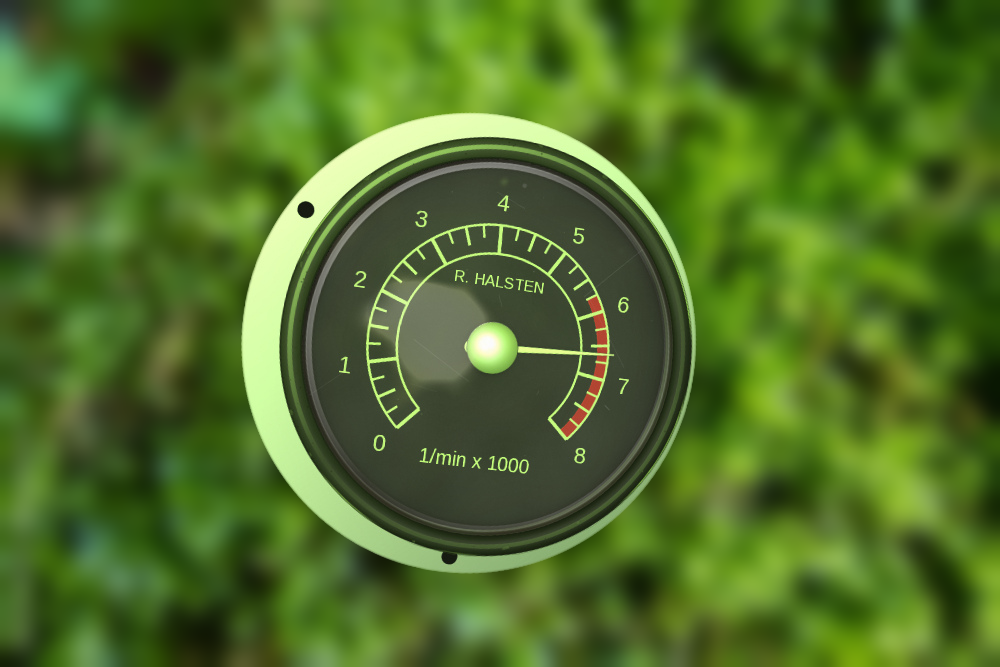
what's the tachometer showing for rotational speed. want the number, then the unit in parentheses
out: 6625 (rpm)
